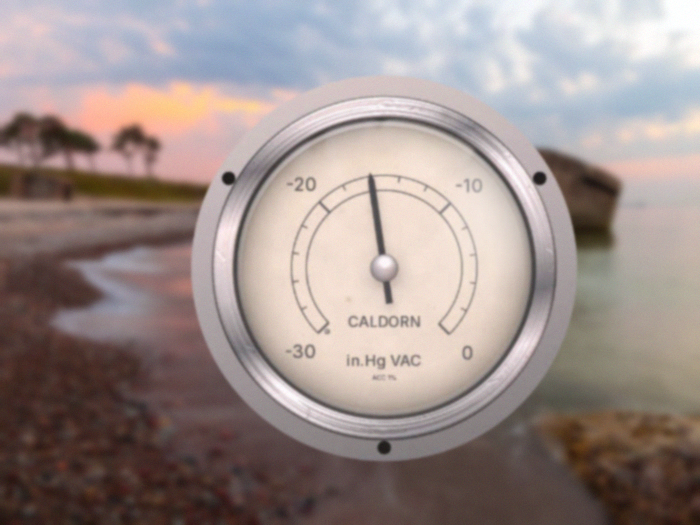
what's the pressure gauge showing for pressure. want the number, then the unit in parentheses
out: -16 (inHg)
